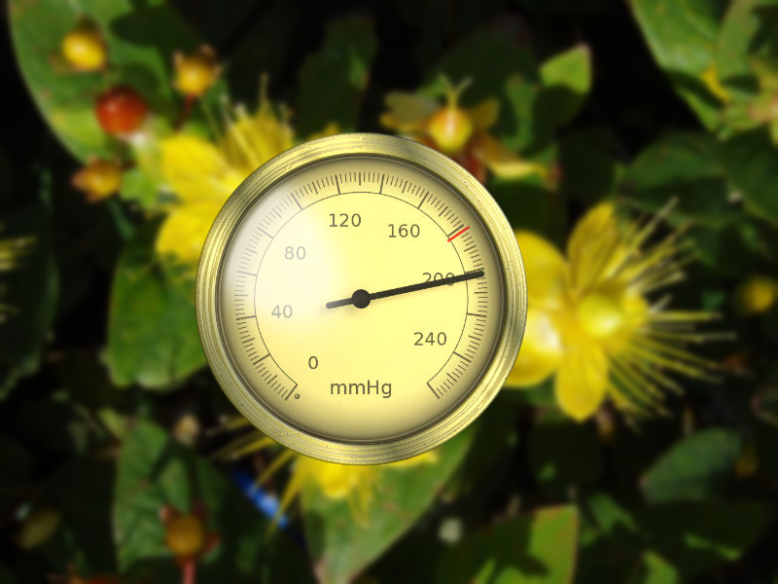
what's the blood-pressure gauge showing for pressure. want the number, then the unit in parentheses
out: 202 (mmHg)
